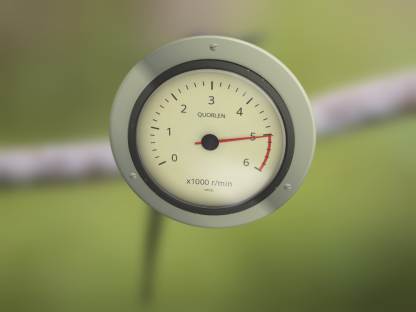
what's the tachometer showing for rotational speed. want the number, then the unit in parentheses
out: 5000 (rpm)
